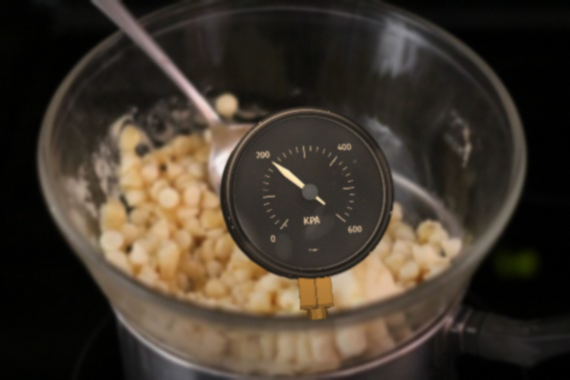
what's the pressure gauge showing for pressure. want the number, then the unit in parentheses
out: 200 (kPa)
